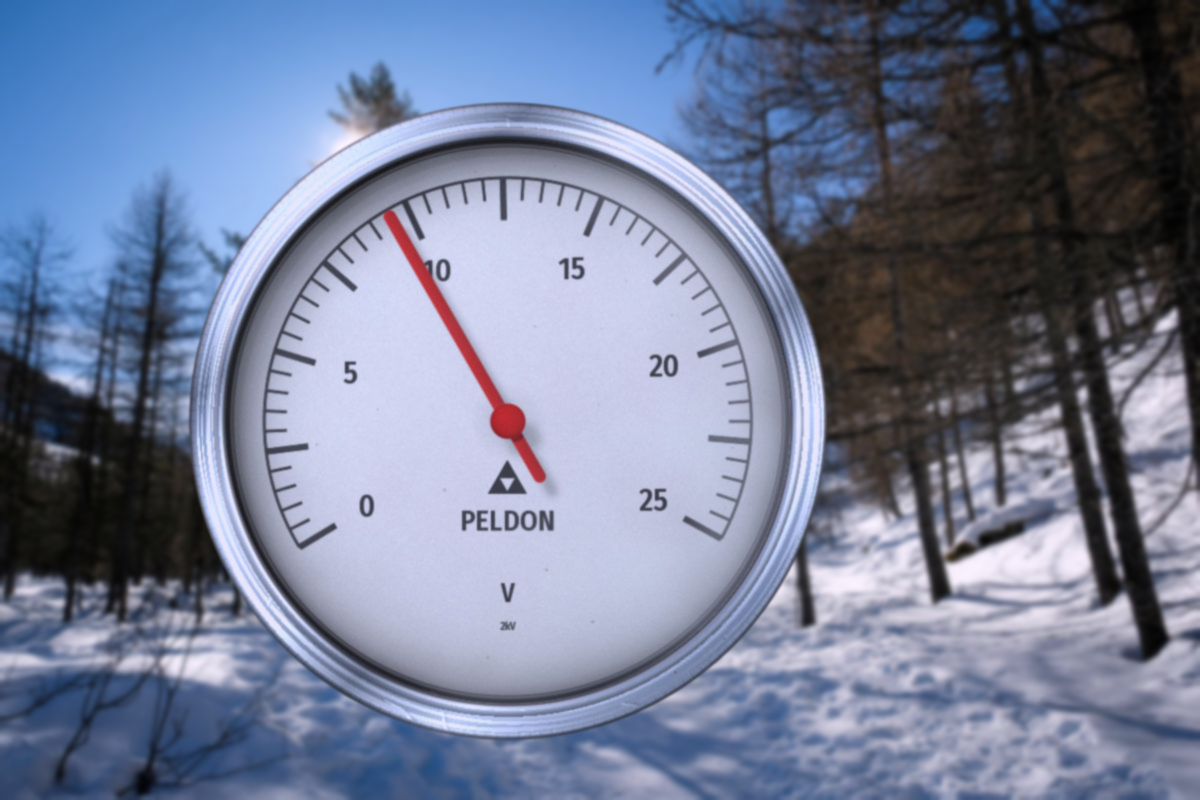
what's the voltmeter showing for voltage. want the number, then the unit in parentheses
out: 9.5 (V)
